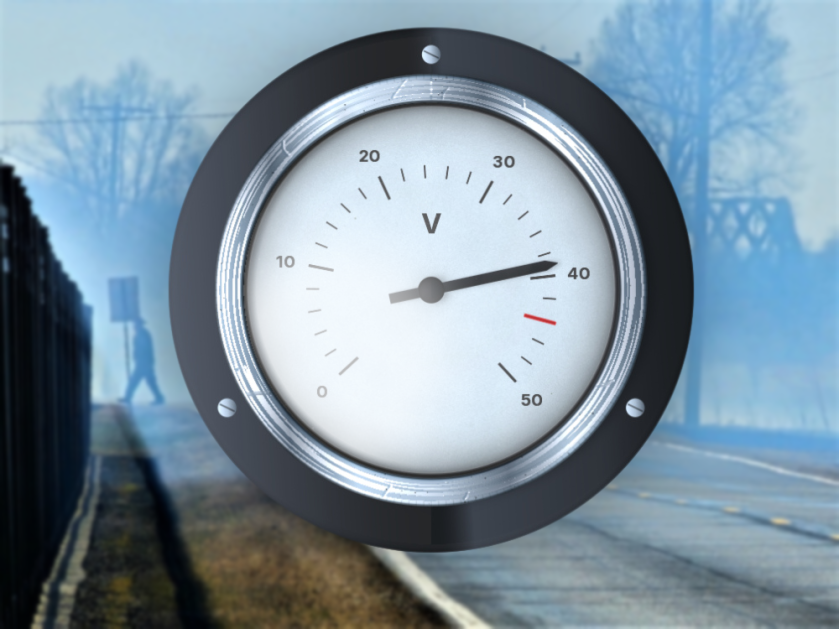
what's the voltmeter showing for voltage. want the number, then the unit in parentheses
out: 39 (V)
